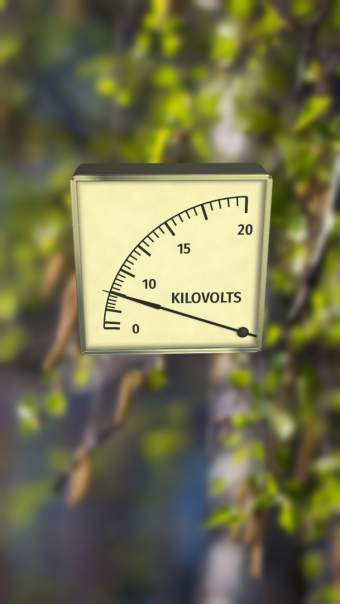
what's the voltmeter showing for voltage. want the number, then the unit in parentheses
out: 7.5 (kV)
